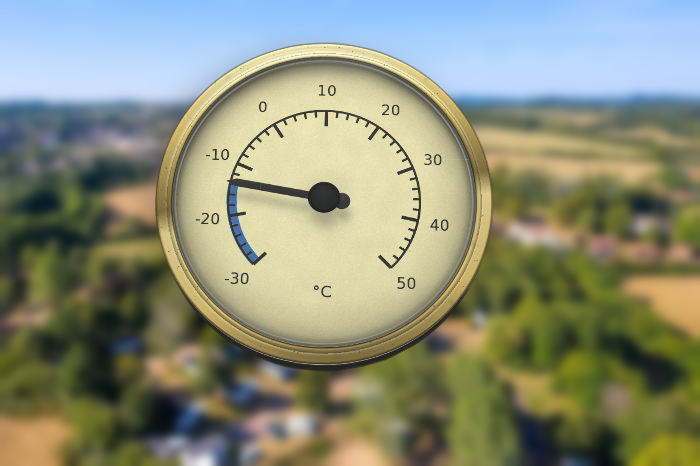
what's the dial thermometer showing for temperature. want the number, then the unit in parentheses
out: -14 (°C)
